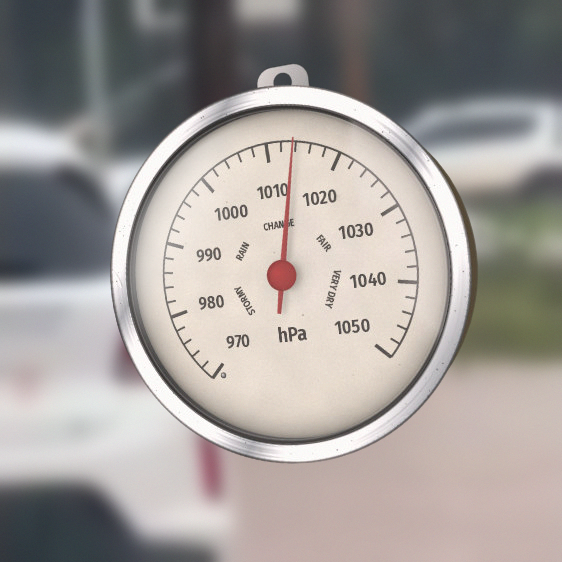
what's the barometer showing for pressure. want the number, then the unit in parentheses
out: 1014 (hPa)
